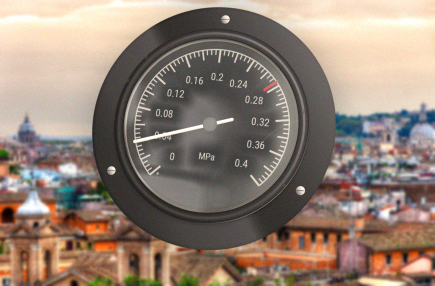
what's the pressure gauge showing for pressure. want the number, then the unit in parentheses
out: 0.04 (MPa)
